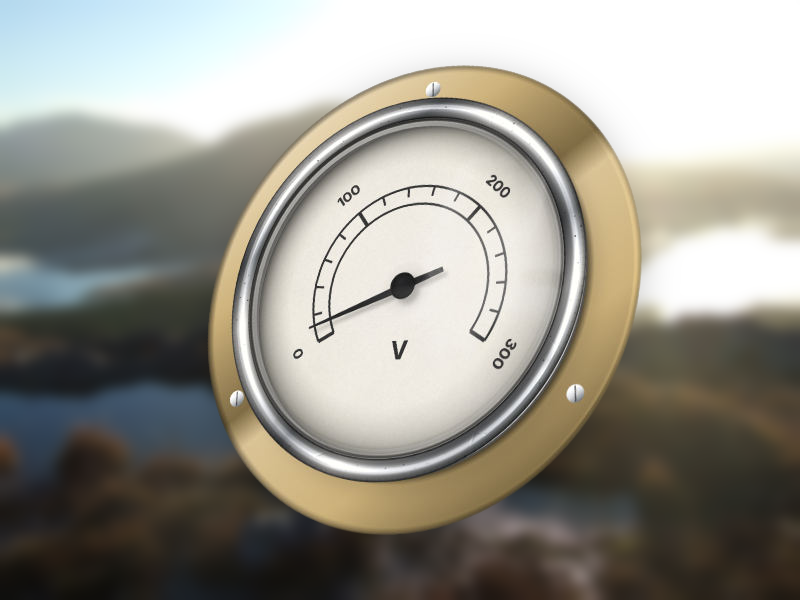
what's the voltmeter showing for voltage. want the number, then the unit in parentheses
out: 10 (V)
